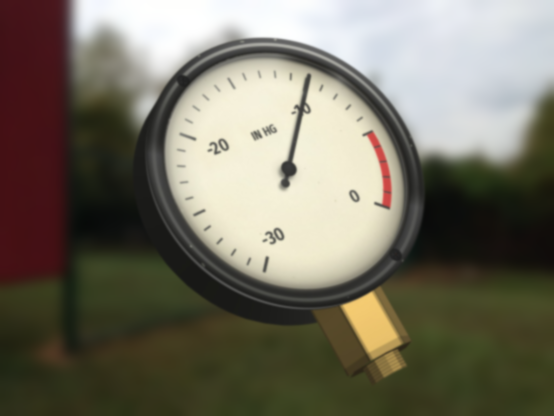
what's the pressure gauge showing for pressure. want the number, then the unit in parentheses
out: -10 (inHg)
